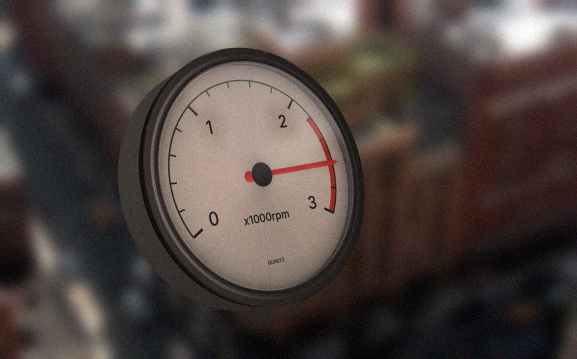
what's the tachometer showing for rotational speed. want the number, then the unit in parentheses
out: 2600 (rpm)
